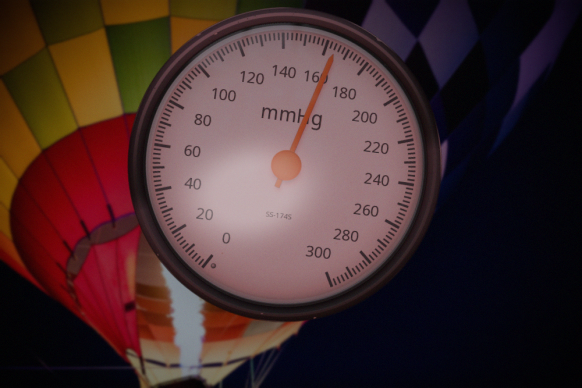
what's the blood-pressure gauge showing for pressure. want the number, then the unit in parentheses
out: 164 (mmHg)
